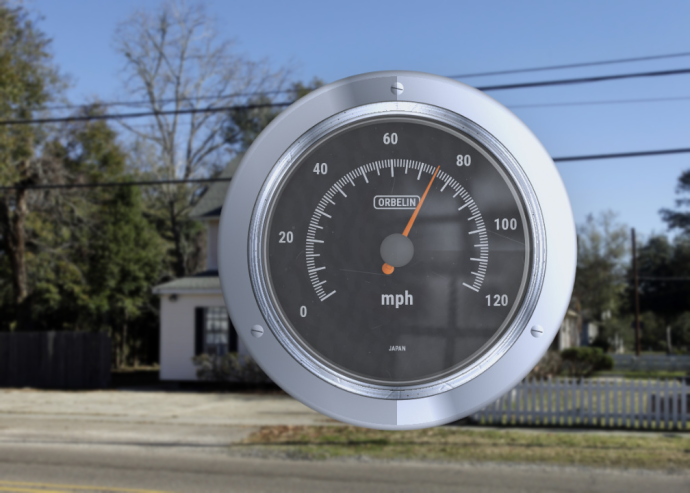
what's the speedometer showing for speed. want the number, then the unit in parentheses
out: 75 (mph)
